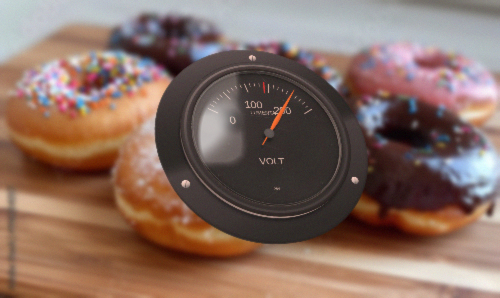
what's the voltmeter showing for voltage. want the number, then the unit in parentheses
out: 200 (V)
